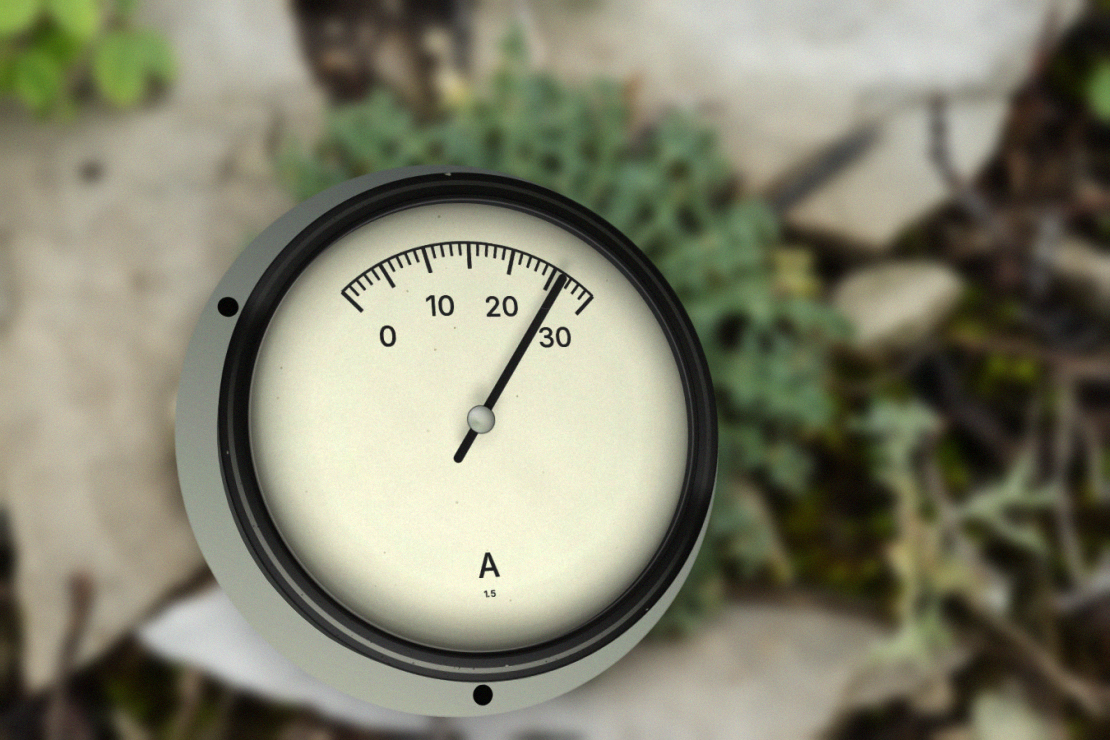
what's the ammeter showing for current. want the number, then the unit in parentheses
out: 26 (A)
